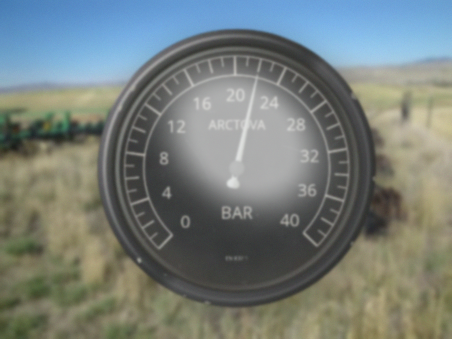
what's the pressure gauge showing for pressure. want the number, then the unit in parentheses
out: 22 (bar)
